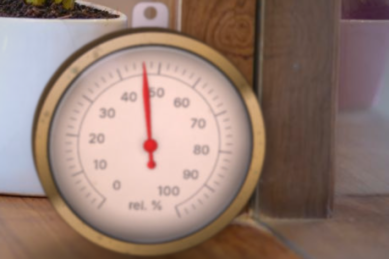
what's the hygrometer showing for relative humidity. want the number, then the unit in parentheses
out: 46 (%)
